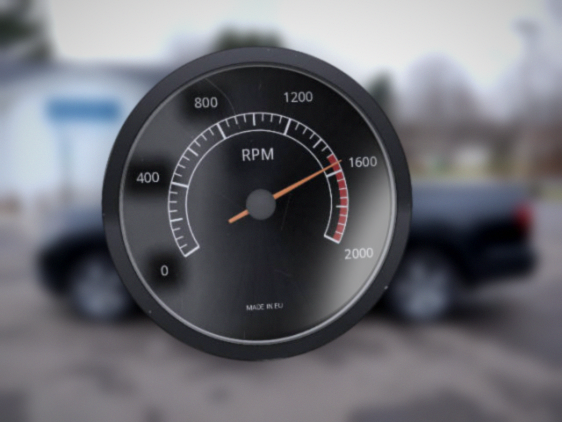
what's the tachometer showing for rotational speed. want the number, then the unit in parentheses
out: 1550 (rpm)
